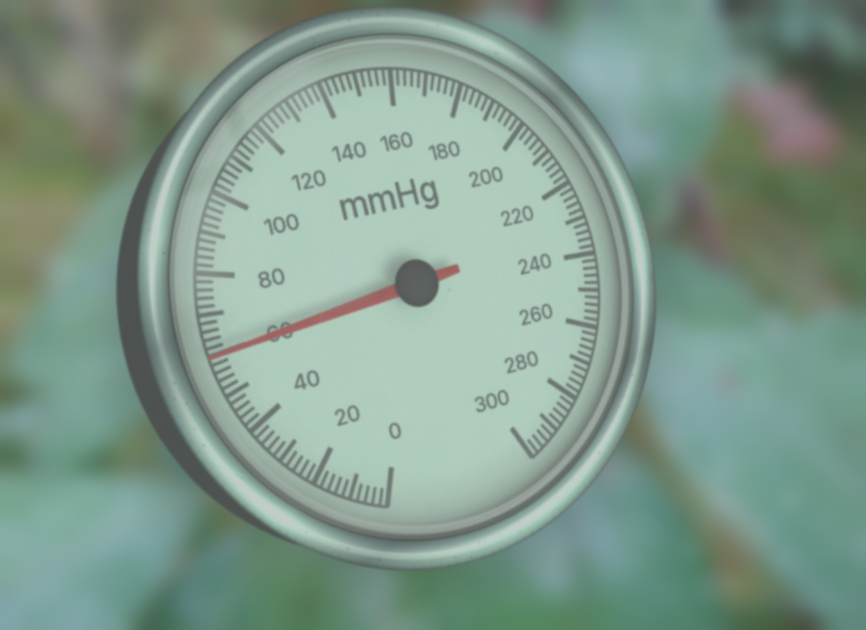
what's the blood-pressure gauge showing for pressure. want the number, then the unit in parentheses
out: 60 (mmHg)
